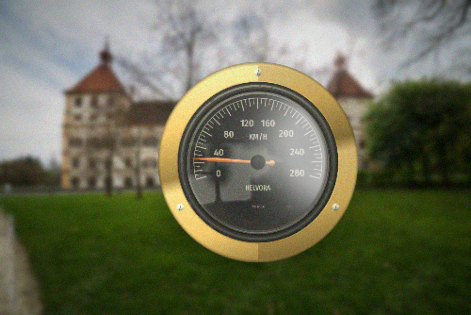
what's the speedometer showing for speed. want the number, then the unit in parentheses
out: 25 (km/h)
